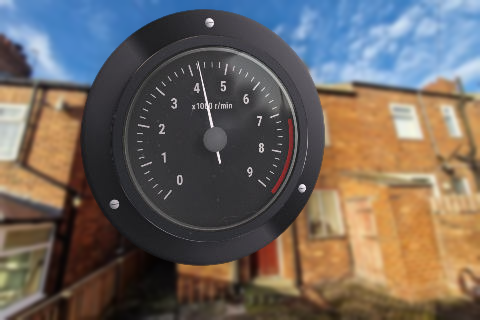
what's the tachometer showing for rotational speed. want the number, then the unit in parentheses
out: 4200 (rpm)
